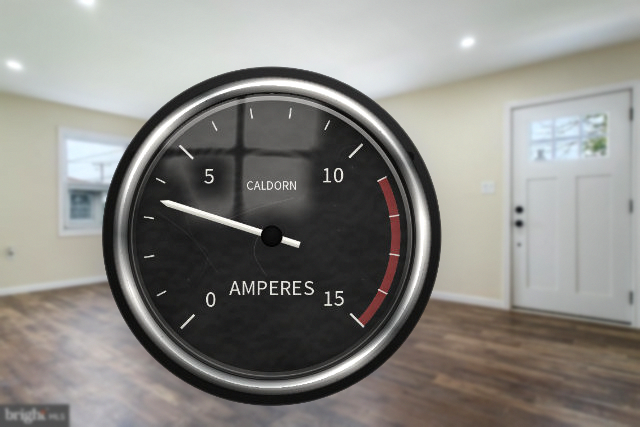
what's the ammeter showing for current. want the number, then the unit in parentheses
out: 3.5 (A)
